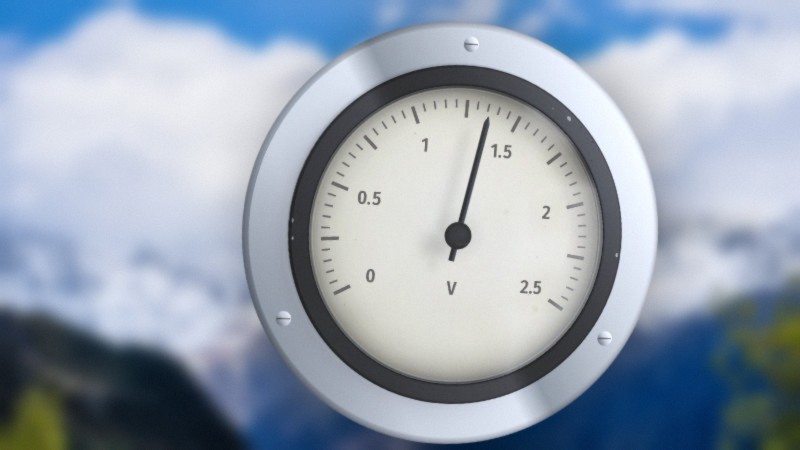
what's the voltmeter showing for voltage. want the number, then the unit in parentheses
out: 1.35 (V)
